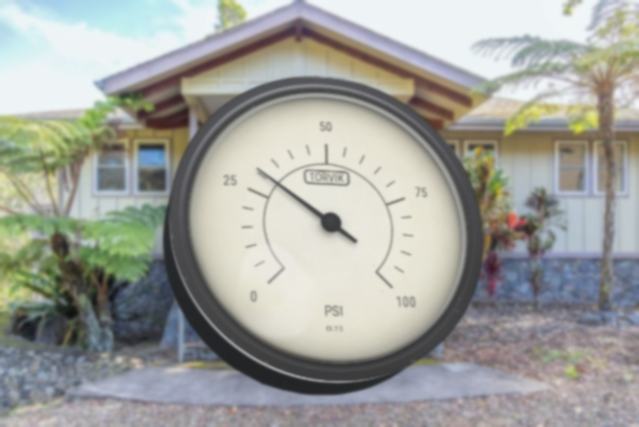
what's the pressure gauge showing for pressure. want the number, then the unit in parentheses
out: 30 (psi)
